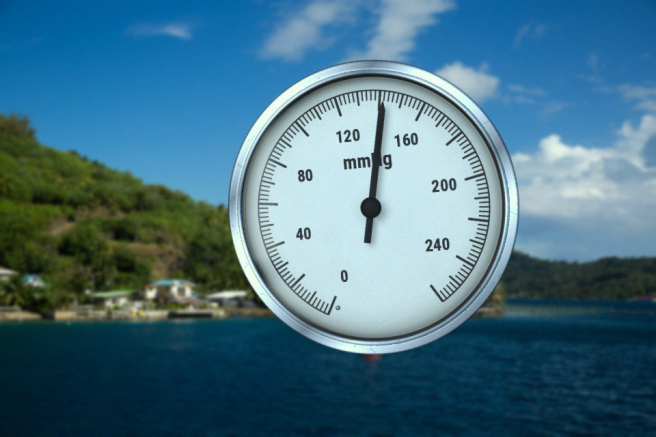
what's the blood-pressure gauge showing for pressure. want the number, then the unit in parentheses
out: 142 (mmHg)
